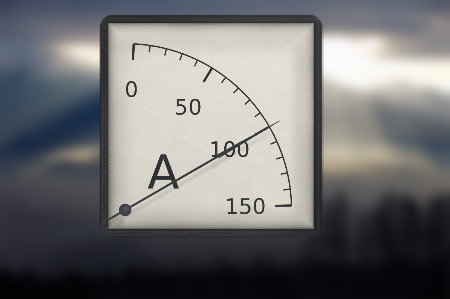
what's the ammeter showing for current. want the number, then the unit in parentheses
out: 100 (A)
